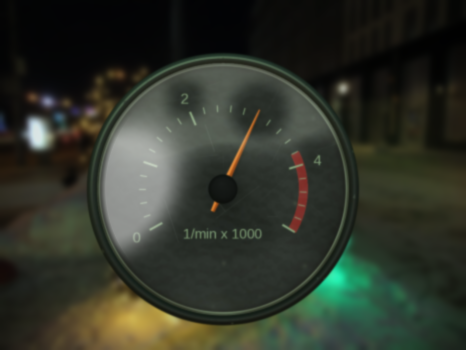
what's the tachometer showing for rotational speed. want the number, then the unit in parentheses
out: 3000 (rpm)
